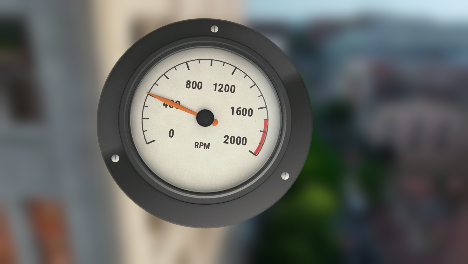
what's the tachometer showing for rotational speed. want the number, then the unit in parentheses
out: 400 (rpm)
